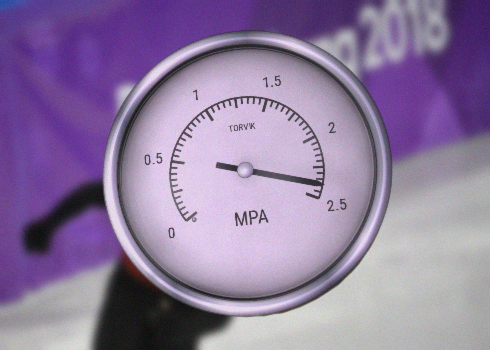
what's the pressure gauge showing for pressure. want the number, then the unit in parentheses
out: 2.4 (MPa)
